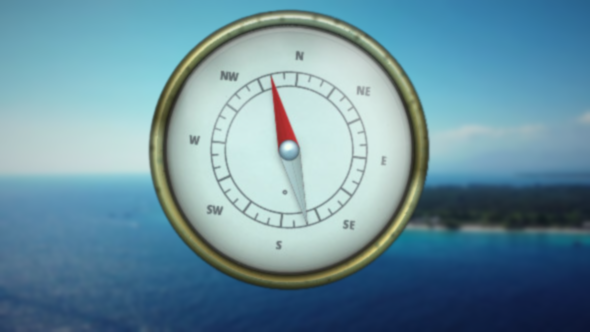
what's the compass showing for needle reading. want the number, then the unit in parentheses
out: 340 (°)
